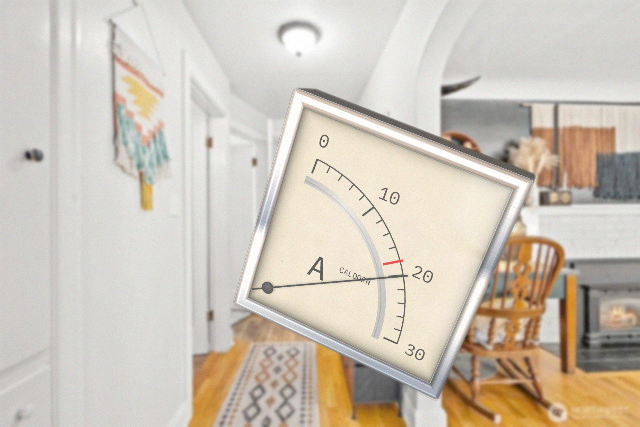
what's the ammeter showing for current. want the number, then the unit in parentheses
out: 20 (A)
